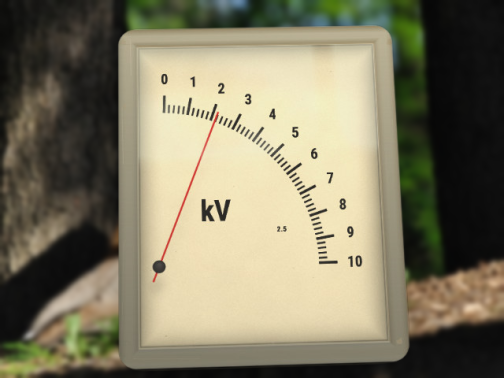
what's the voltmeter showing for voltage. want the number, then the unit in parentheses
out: 2.2 (kV)
